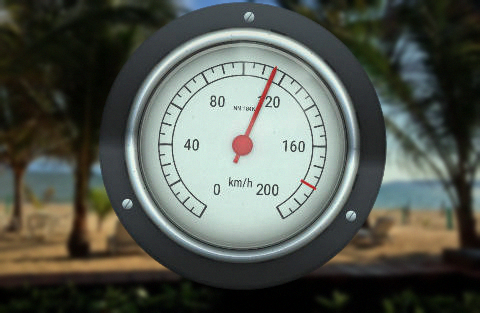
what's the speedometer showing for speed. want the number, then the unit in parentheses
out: 115 (km/h)
